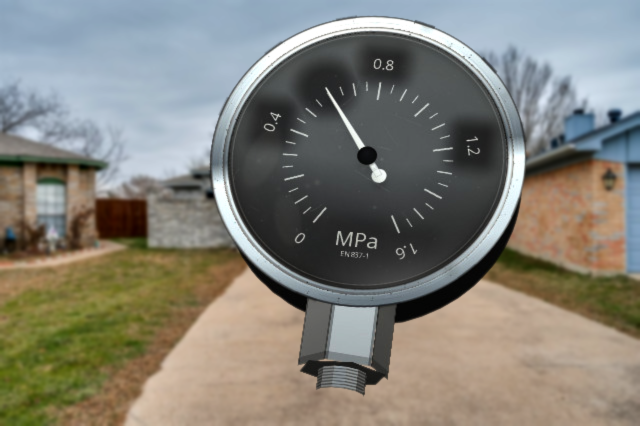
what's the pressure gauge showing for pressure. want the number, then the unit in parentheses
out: 0.6 (MPa)
